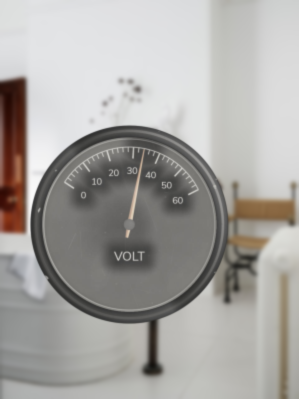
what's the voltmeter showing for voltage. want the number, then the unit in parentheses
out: 34 (V)
